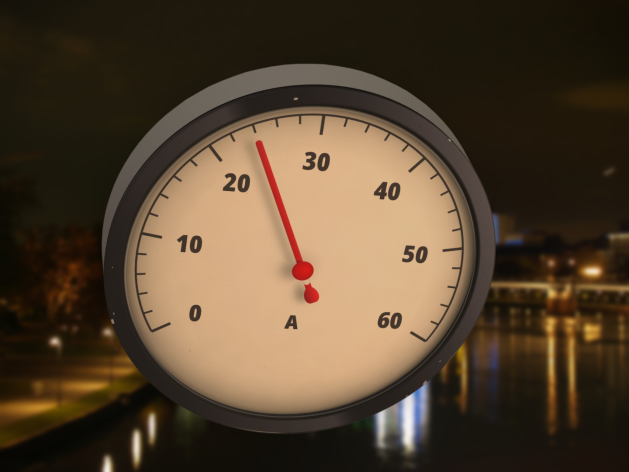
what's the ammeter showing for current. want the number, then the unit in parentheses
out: 24 (A)
